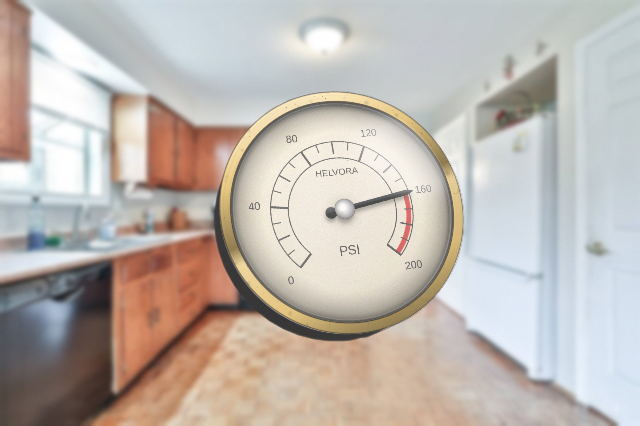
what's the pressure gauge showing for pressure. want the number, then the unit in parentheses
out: 160 (psi)
